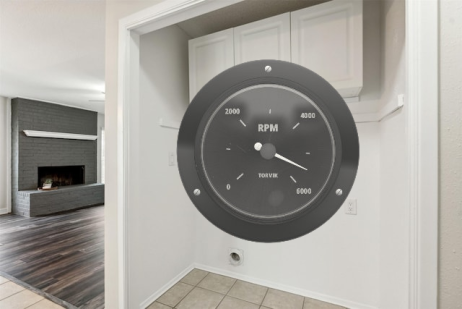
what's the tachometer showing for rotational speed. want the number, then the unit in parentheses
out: 5500 (rpm)
